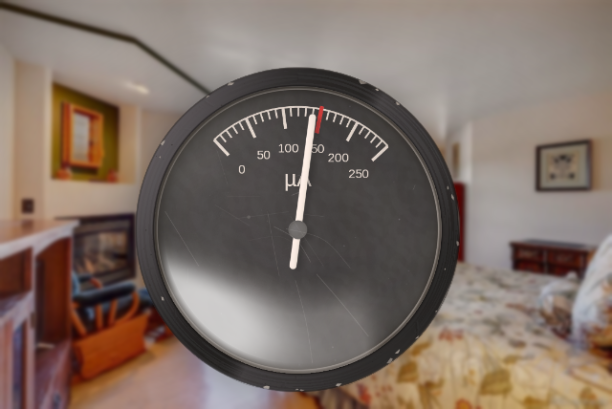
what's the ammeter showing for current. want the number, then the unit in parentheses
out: 140 (µA)
